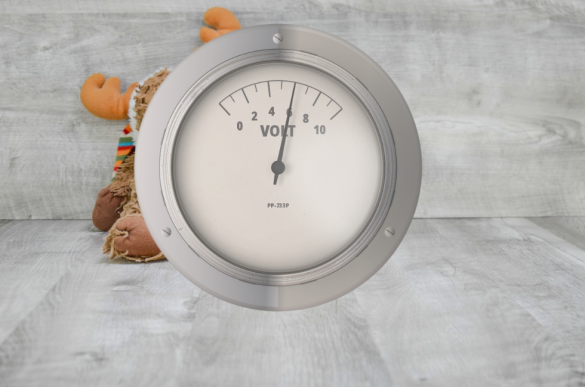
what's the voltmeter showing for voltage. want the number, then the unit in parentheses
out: 6 (V)
